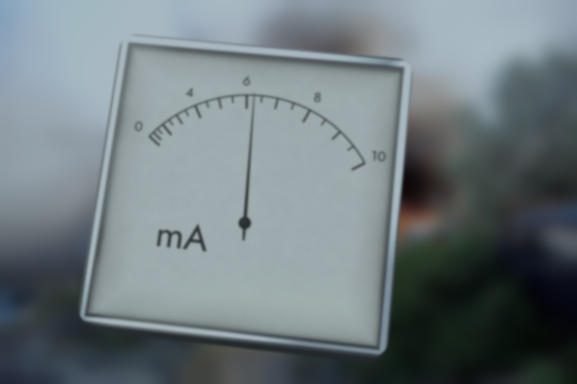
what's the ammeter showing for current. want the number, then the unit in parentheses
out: 6.25 (mA)
